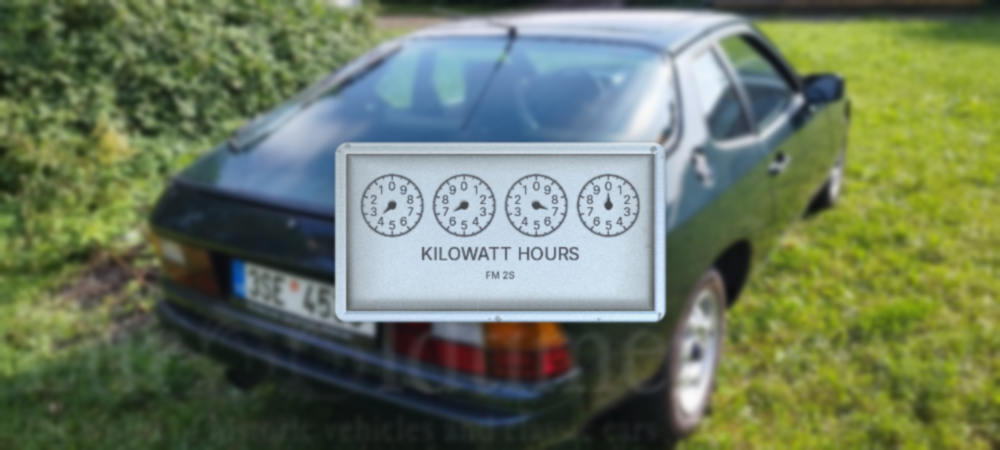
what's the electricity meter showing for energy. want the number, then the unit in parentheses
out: 3670 (kWh)
